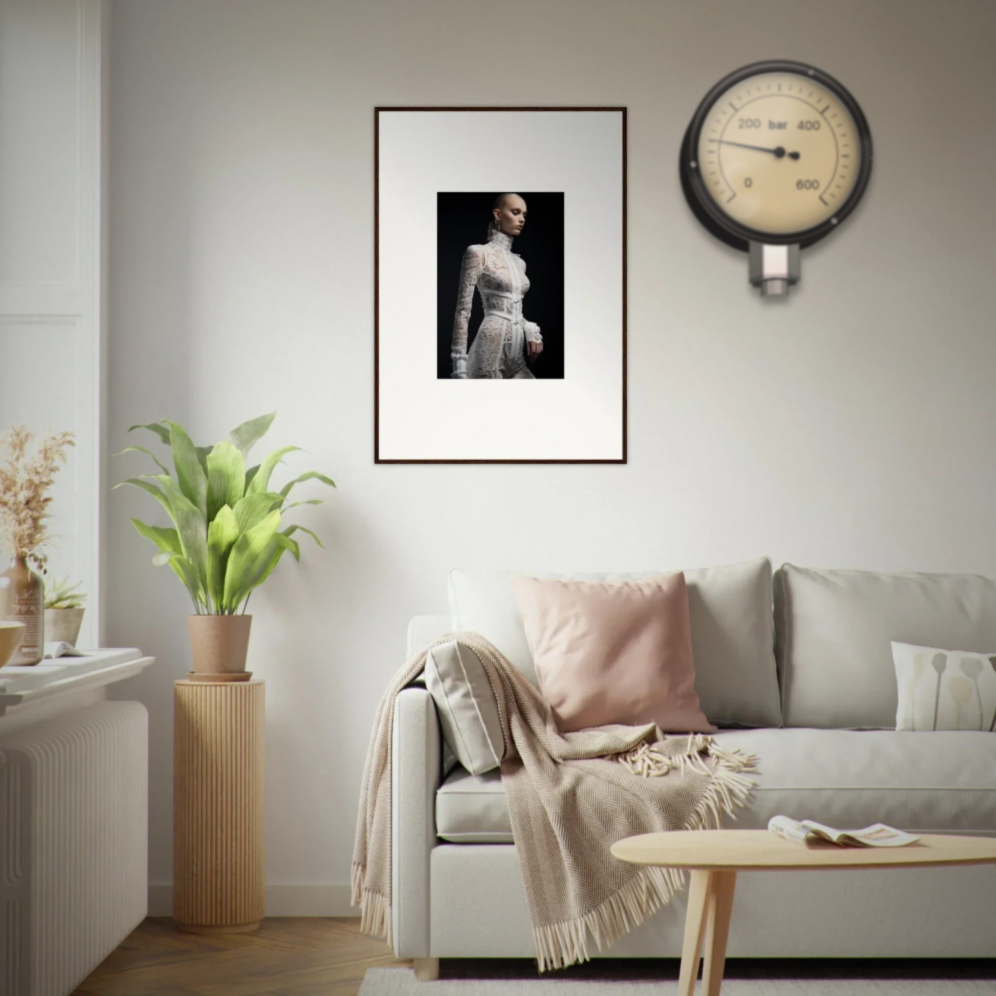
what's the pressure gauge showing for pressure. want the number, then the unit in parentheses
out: 120 (bar)
